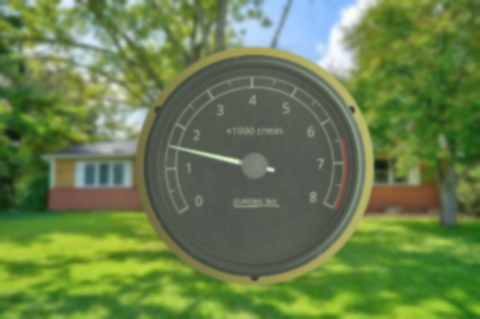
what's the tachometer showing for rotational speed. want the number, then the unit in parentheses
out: 1500 (rpm)
